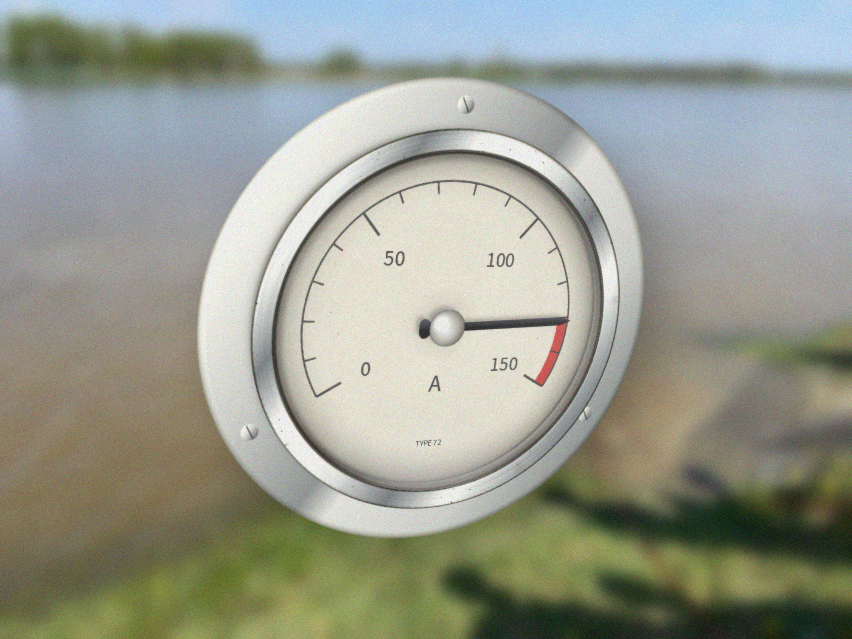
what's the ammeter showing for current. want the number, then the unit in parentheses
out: 130 (A)
